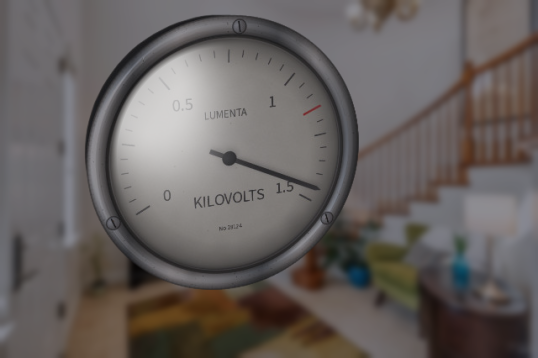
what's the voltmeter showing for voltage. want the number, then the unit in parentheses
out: 1.45 (kV)
